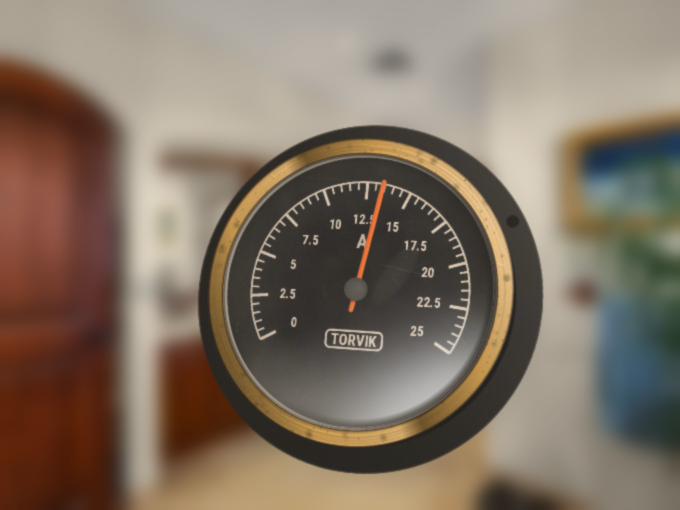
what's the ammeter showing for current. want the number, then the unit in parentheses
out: 13.5 (A)
